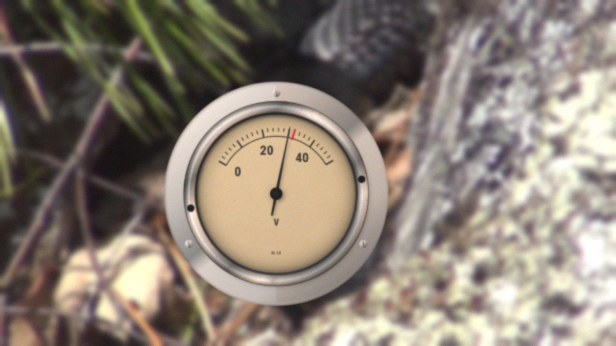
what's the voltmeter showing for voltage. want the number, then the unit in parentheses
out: 30 (V)
